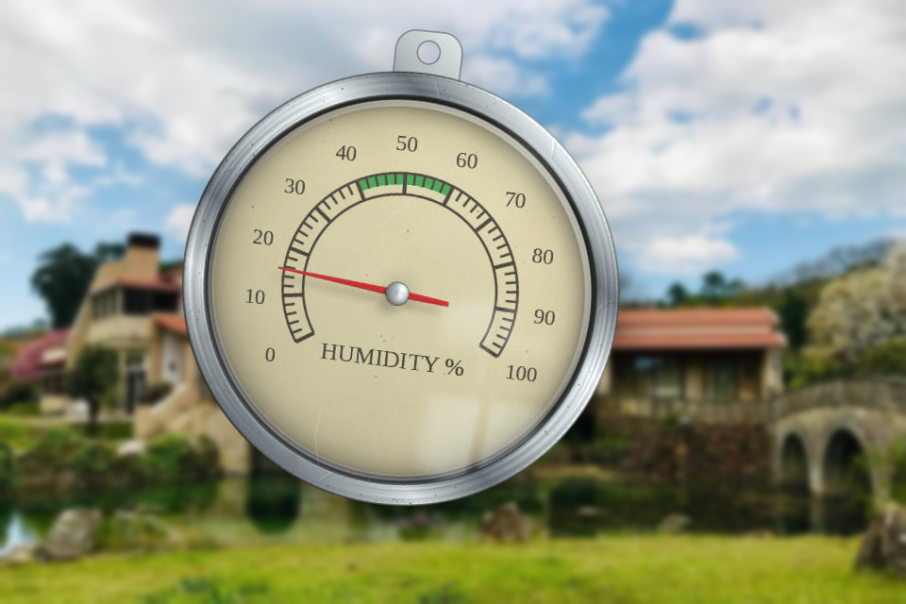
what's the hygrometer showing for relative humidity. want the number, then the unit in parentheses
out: 16 (%)
